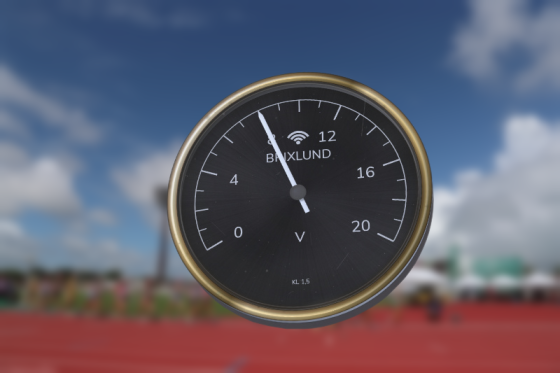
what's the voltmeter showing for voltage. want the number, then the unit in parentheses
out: 8 (V)
